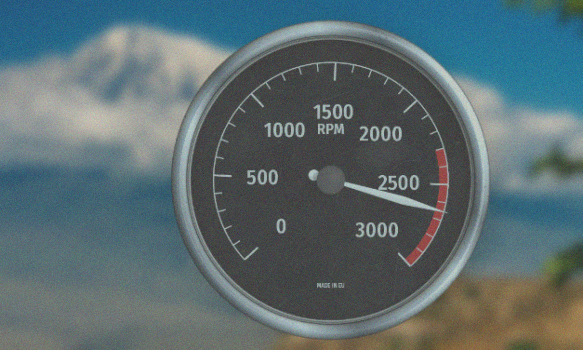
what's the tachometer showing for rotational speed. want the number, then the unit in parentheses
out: 2650 (rpm)
